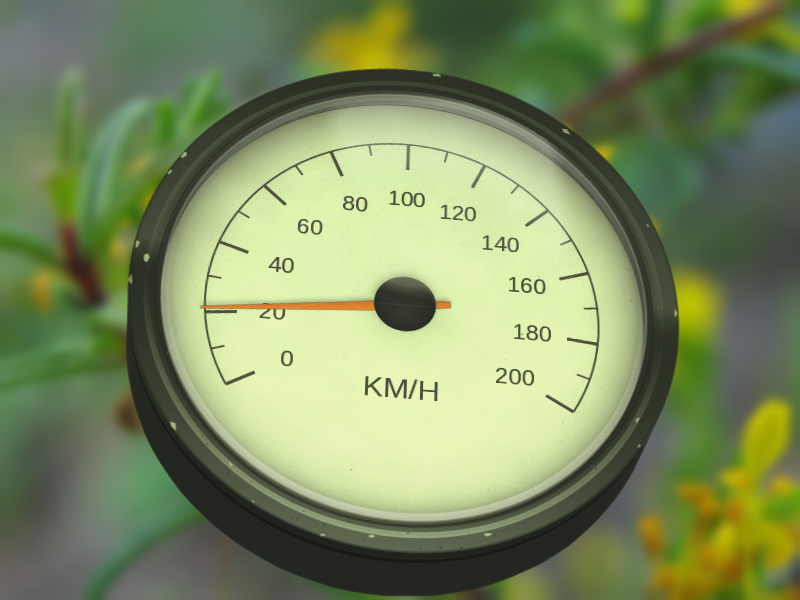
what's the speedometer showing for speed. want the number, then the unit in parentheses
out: 20 (km/h)
